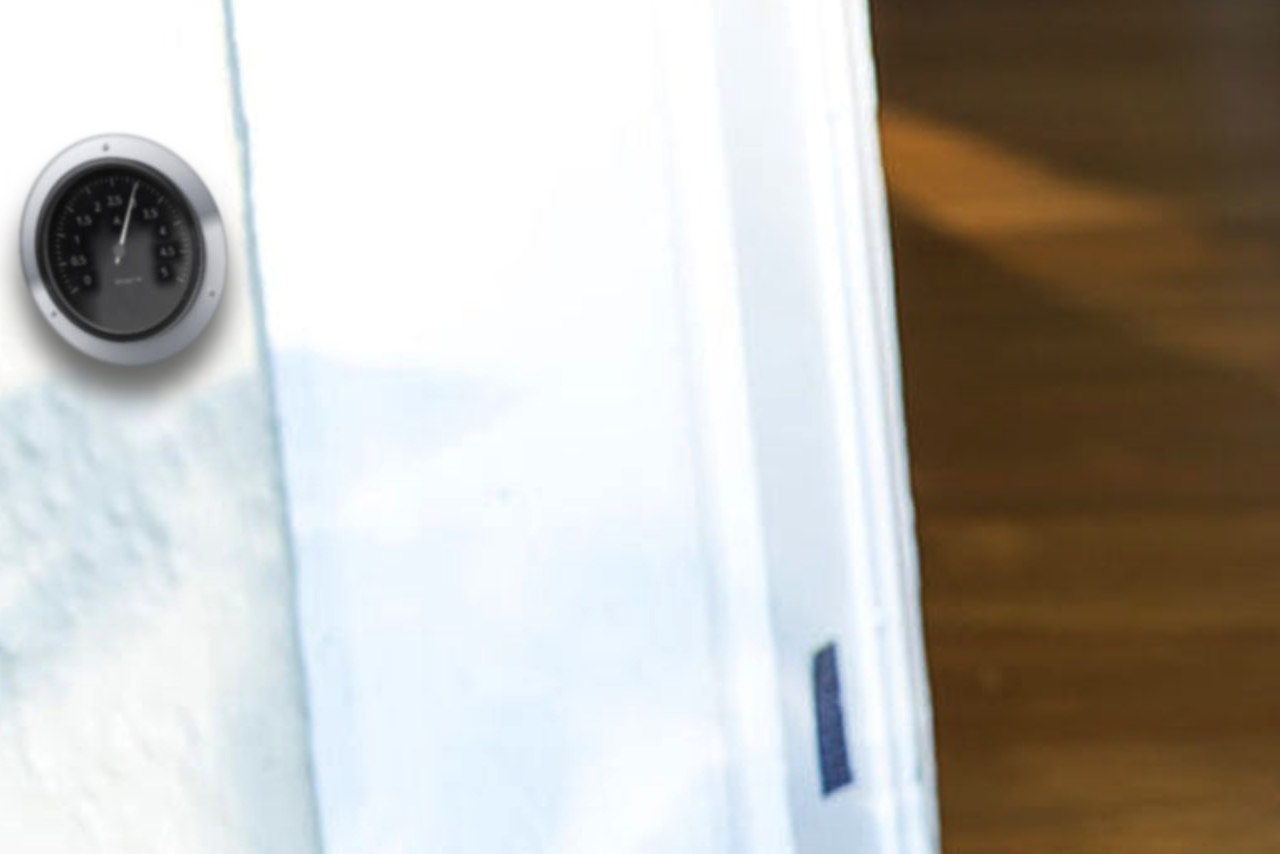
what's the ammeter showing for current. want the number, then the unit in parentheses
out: 3 (A)
